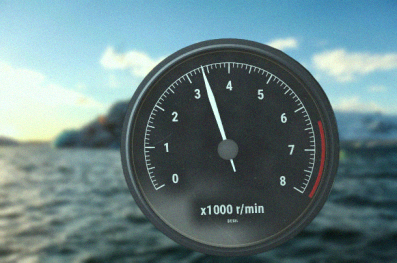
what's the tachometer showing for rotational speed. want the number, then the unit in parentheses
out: 3400 (rpm)
